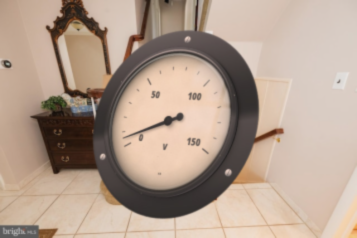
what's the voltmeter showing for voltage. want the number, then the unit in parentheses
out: 5 (V)
